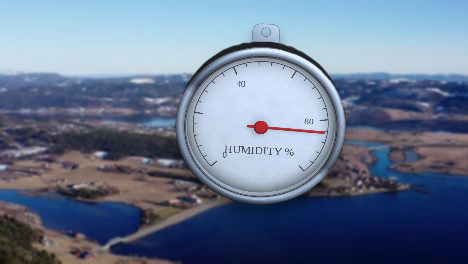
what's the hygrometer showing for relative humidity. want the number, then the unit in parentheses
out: 84 (%)
